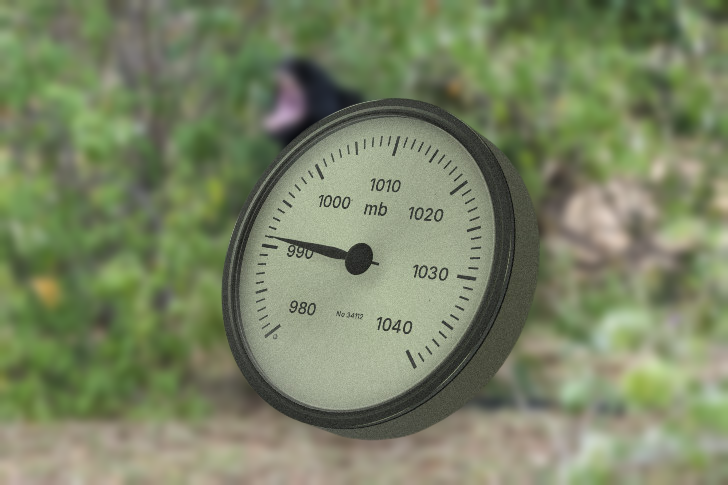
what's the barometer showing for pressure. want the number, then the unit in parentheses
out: 991 (mbar)
